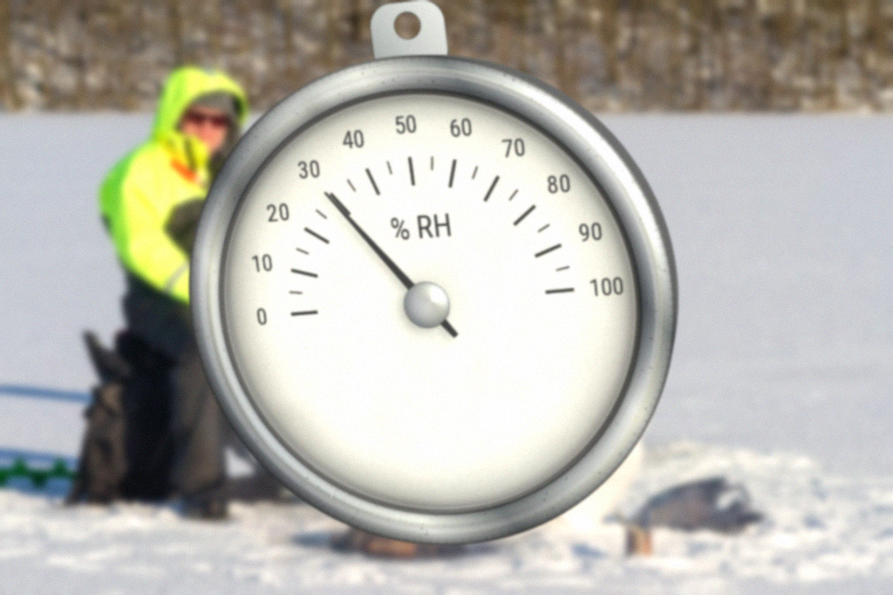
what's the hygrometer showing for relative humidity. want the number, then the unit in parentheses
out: 30 (%)
